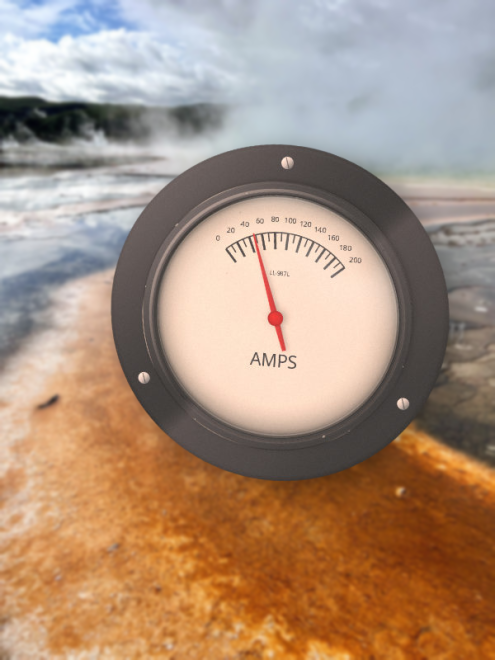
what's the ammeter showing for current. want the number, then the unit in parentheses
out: 50 (A)
